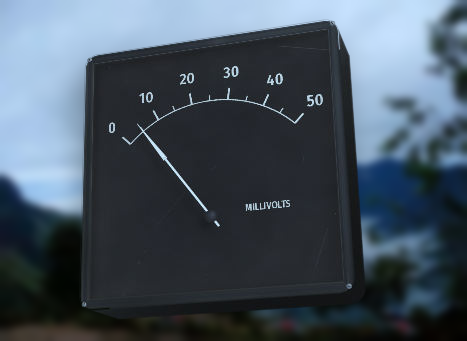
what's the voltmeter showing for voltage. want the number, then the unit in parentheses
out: 5 (mV)
